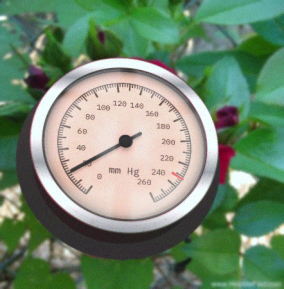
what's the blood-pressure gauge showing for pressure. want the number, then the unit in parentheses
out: 20 (mmHg)
